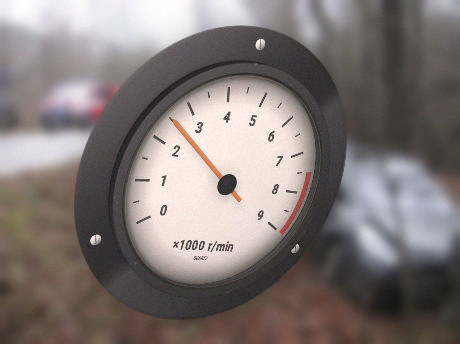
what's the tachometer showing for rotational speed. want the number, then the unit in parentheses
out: 2500 (rpm)
